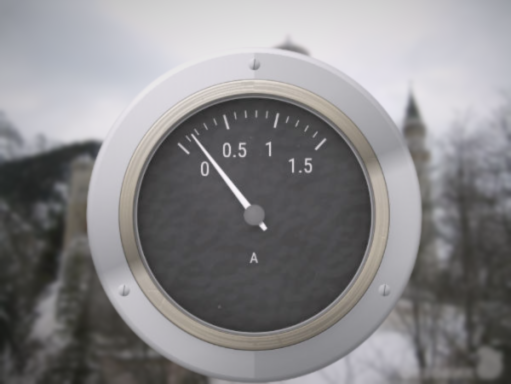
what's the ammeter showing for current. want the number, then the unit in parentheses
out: 0.15 (A)
